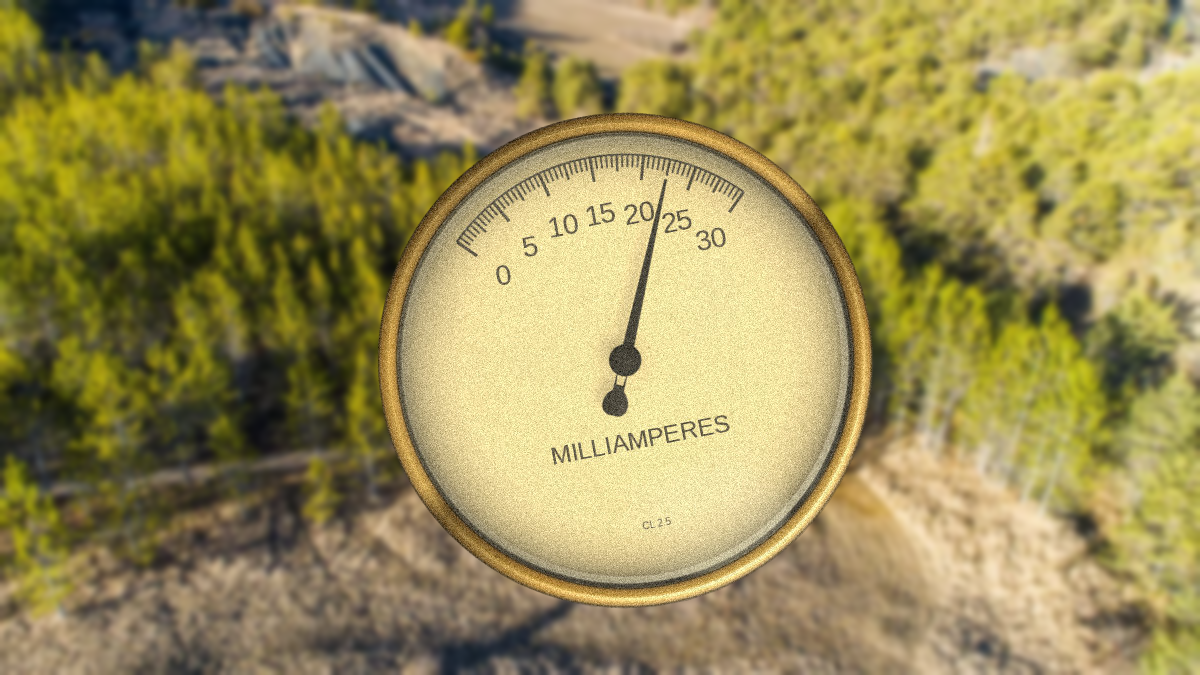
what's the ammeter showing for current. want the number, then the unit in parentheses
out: 22.5 (mA)
